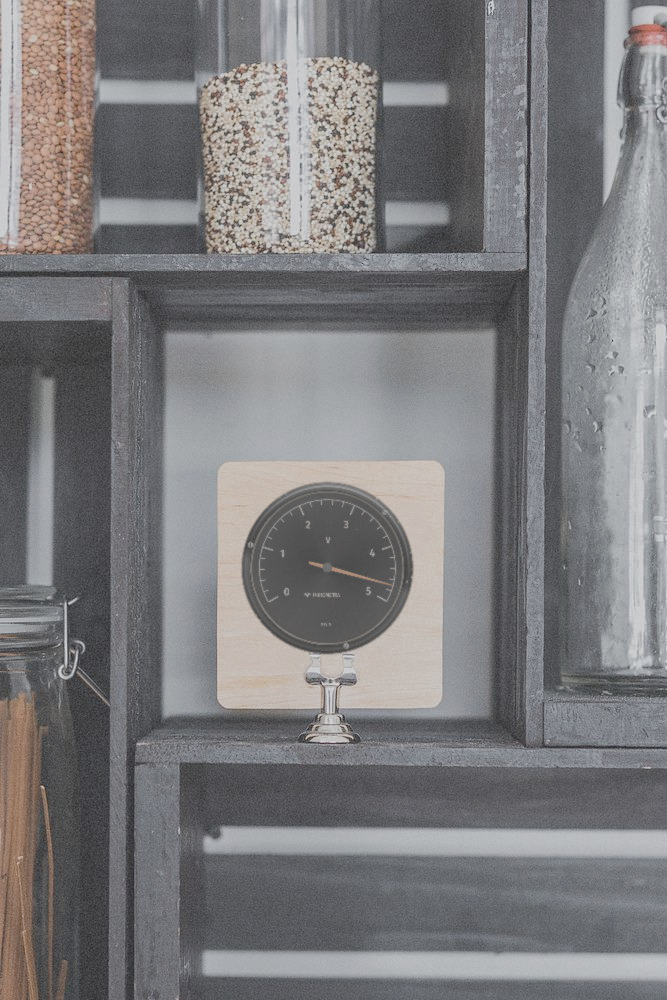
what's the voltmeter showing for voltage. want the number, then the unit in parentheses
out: 4.7 (V)
